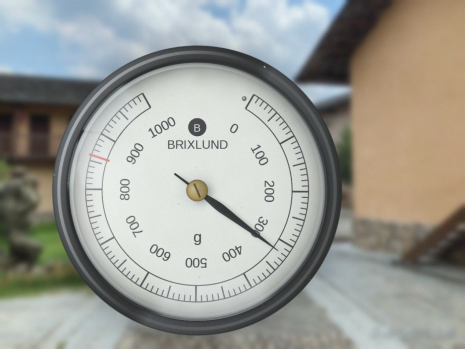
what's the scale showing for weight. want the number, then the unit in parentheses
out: 320 (g)
